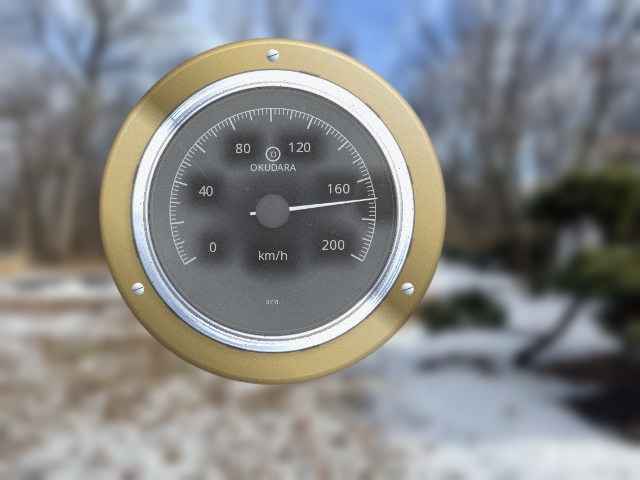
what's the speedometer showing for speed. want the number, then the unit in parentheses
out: 170 (km/h)
